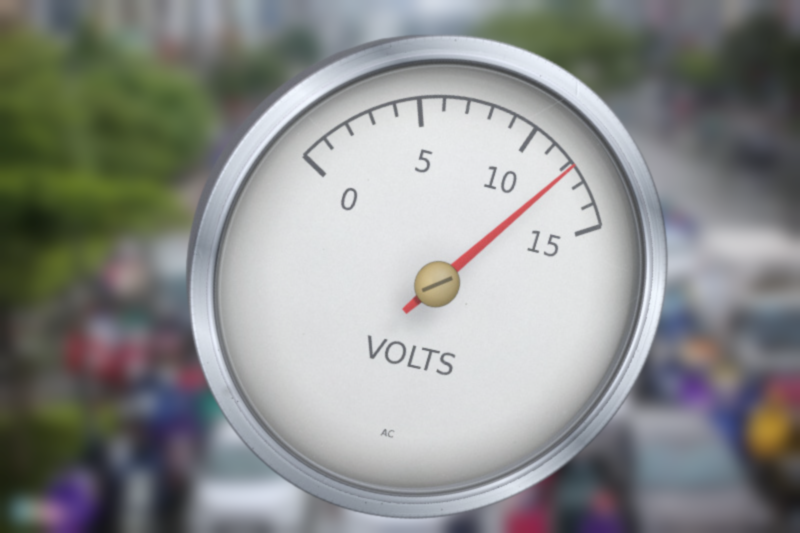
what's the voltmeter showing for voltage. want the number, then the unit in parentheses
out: 12 (V)
